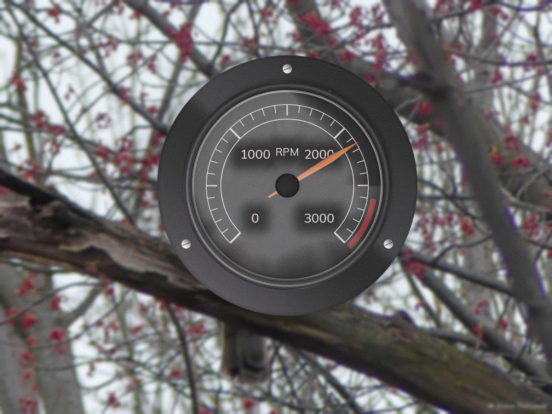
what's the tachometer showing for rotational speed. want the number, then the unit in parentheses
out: 2150 (rpm)
